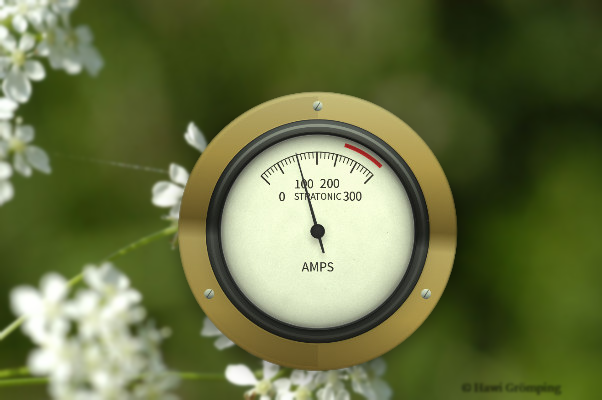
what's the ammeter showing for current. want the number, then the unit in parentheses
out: 100 (A)
